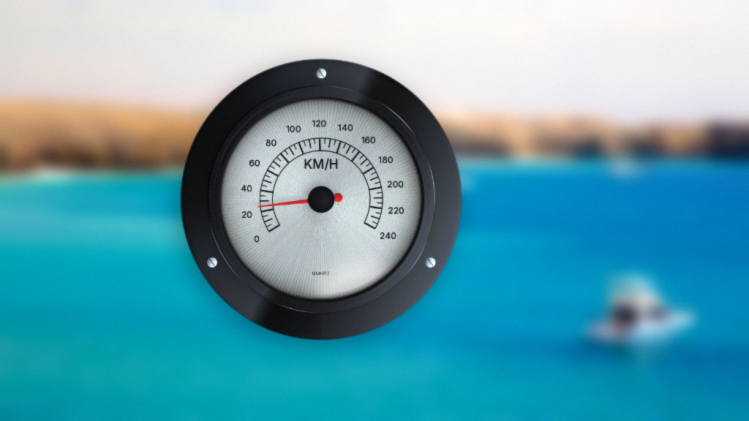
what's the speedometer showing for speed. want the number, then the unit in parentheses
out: 25 (km/h)
